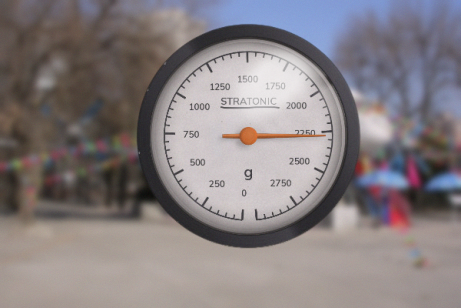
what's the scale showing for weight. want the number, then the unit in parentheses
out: 2275 (g)
